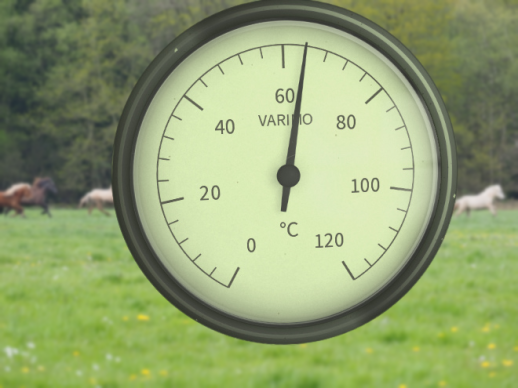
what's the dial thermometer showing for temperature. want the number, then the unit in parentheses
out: 64 (°C)
